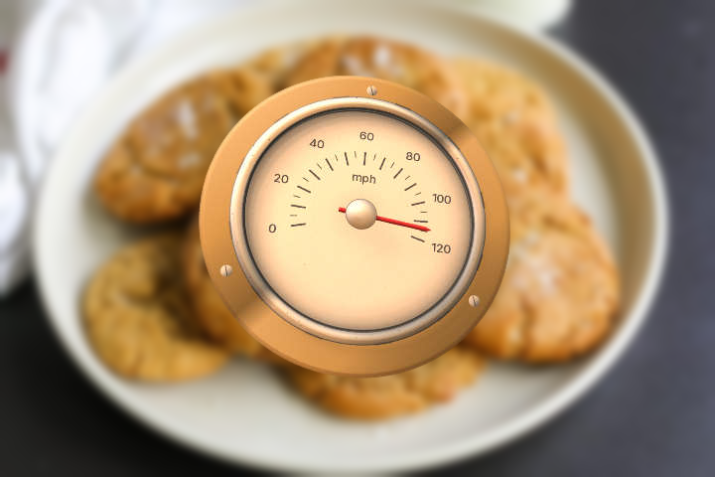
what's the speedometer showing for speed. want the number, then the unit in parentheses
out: 115 (mph)
